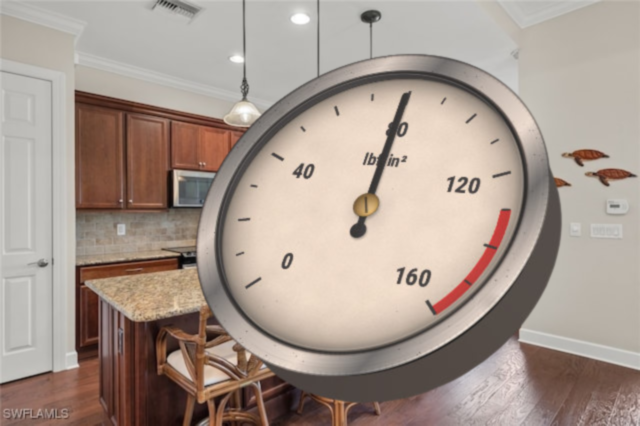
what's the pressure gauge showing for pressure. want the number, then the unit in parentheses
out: 80 (psi)
